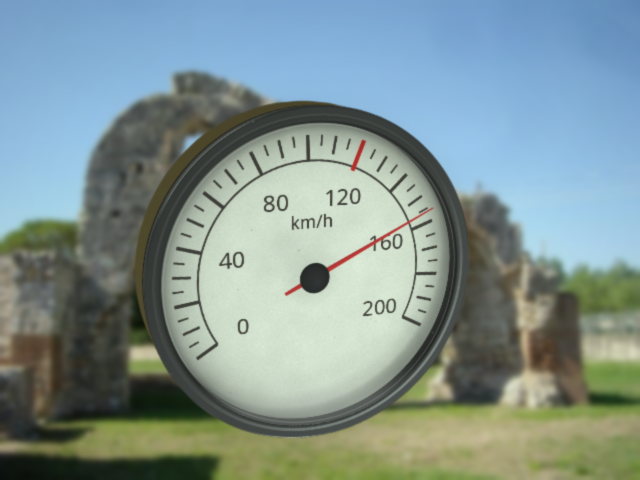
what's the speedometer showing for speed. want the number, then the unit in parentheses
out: 155 (km/h)
